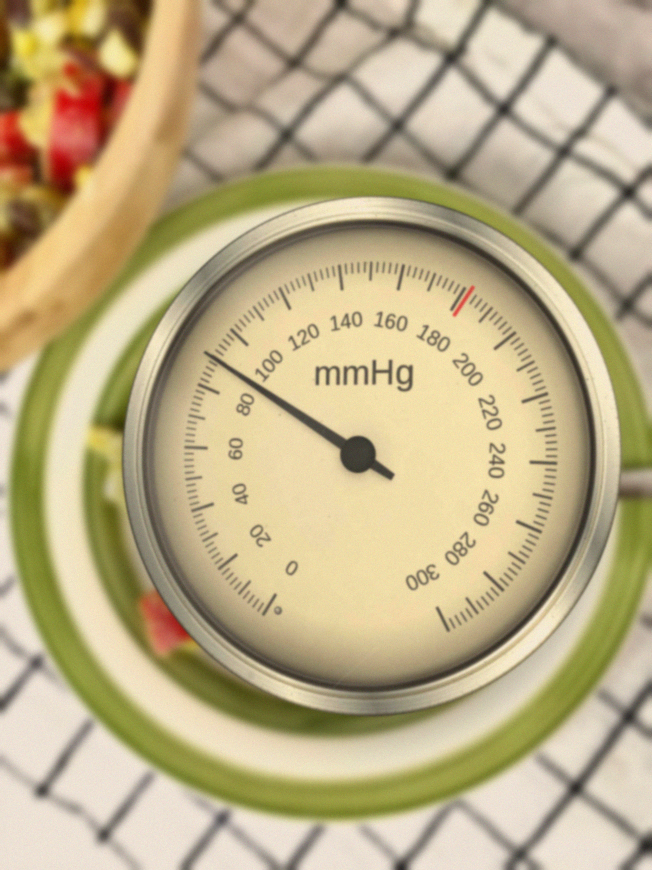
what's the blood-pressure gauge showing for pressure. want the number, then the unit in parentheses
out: 90 (mmHg)
